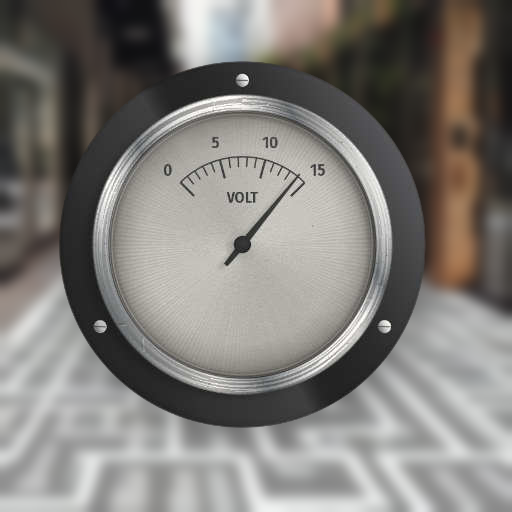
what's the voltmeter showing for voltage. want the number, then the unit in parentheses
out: 14 (V)
